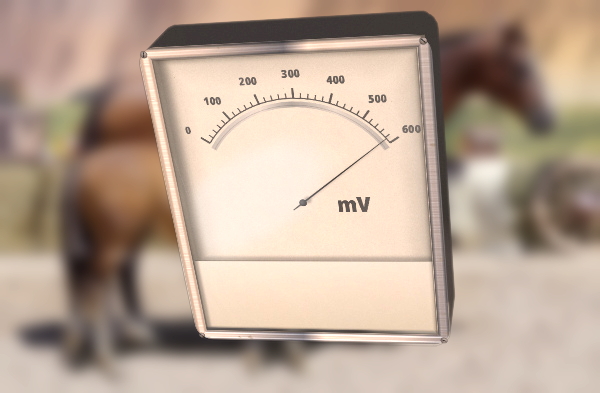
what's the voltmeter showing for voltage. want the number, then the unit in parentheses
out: 580 (mV)
